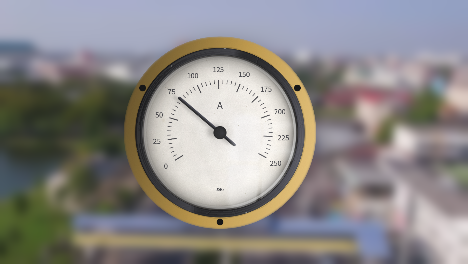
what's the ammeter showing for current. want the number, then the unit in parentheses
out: 75 (A)
